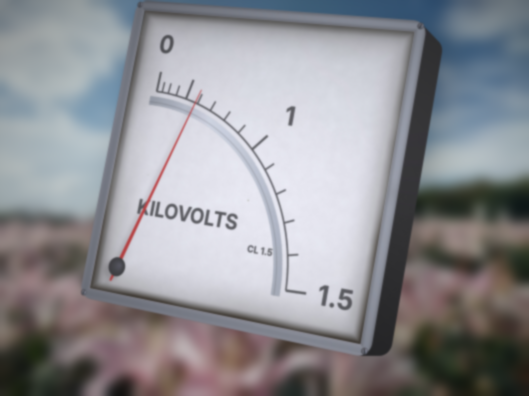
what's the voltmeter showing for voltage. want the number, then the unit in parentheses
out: 0.6 (kV)
